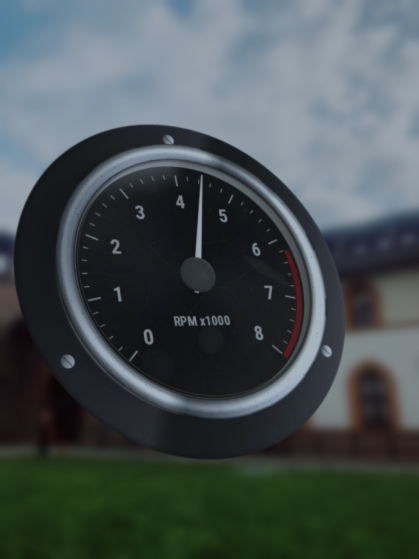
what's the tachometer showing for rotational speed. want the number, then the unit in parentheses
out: 4400 (rpm)
